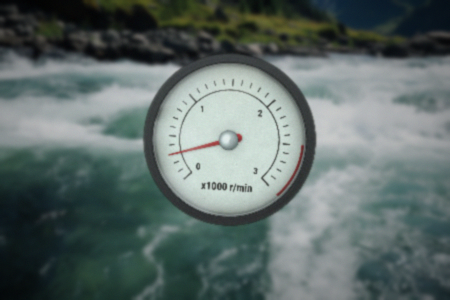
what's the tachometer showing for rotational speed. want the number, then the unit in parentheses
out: 300 (rpm)
